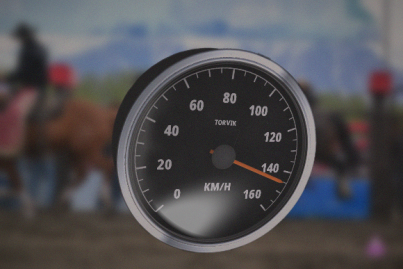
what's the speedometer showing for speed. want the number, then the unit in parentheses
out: 145 (km/h)
